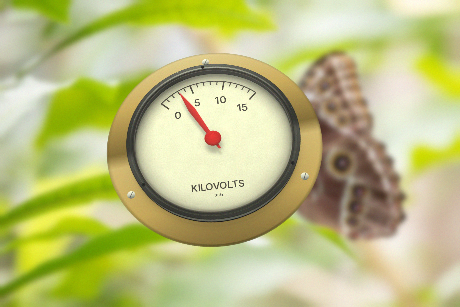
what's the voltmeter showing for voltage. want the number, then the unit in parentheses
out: 3 (kV)
